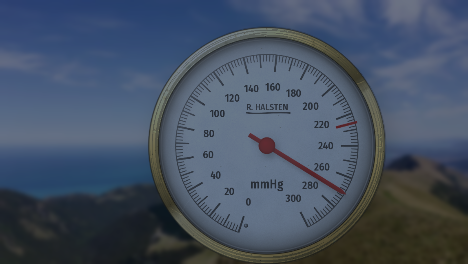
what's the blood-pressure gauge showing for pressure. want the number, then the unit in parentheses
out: 270 (mmHg)
